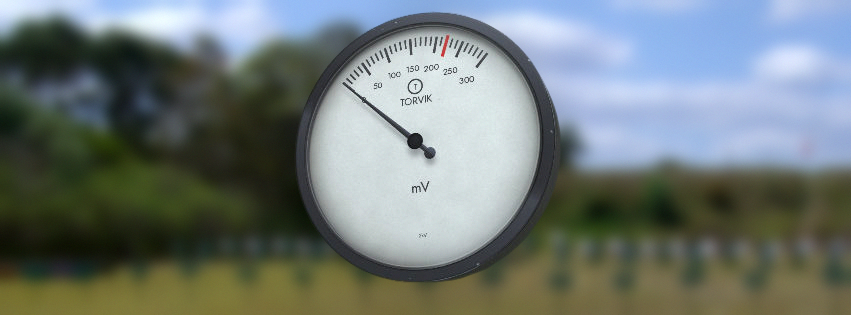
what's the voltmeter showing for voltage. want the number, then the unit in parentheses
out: 0 (mV)
